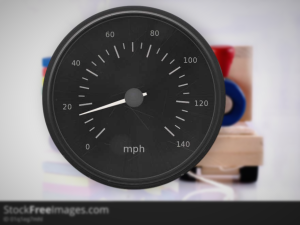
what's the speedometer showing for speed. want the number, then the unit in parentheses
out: 15 (mph)
